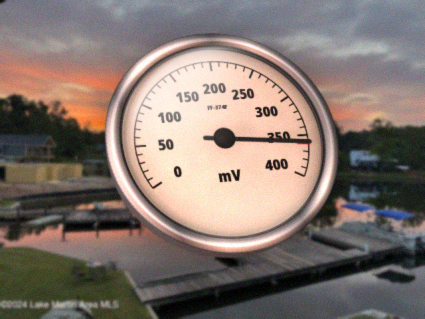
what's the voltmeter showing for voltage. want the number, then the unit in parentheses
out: 360 (mV)
